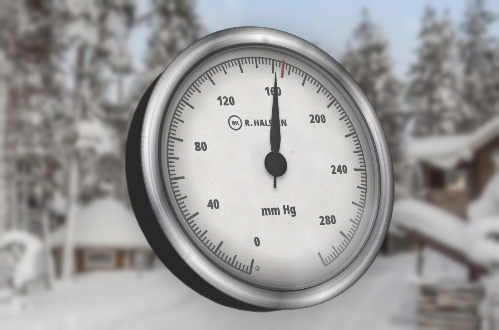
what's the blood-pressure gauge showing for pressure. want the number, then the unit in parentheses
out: 160 (mmHg)
